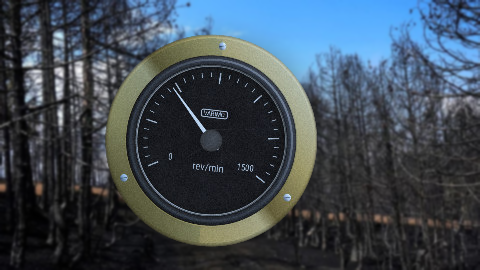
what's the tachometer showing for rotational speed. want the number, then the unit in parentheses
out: 475 (rpm)
